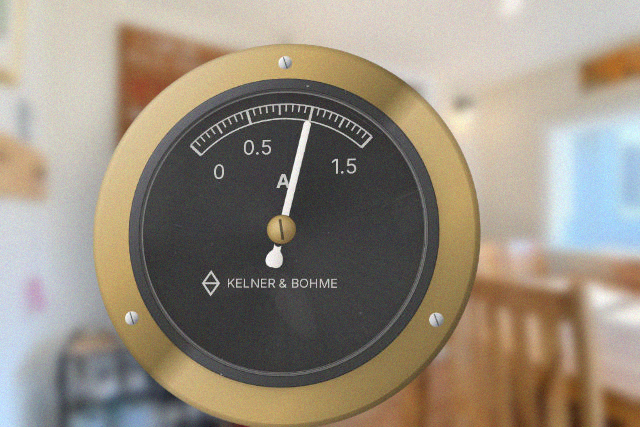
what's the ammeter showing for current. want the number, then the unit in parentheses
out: 1 (A)
